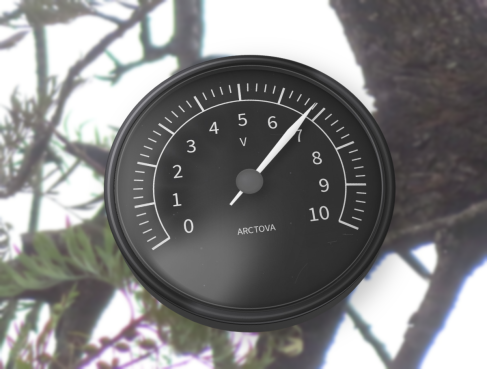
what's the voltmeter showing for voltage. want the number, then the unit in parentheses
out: 6.8 (V)
